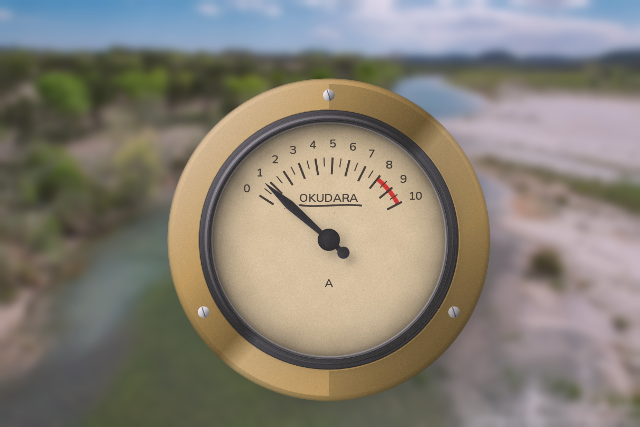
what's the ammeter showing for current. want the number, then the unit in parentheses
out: 0.75 (A)
